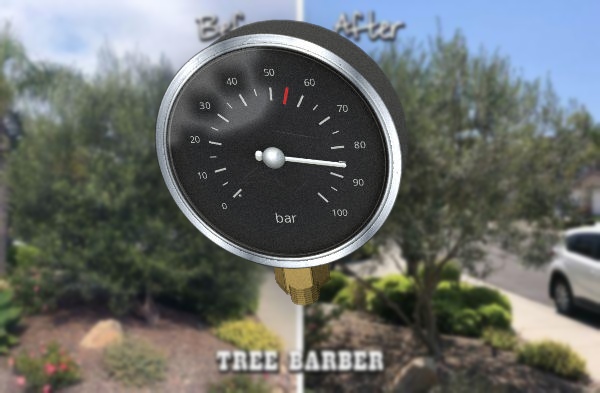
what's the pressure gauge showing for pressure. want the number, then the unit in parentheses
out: 85 (bar)
